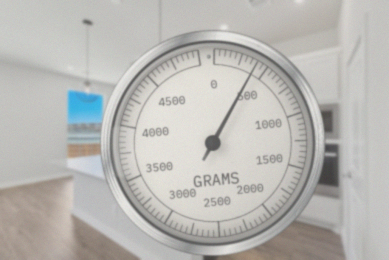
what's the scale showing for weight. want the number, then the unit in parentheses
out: 400 (g)
